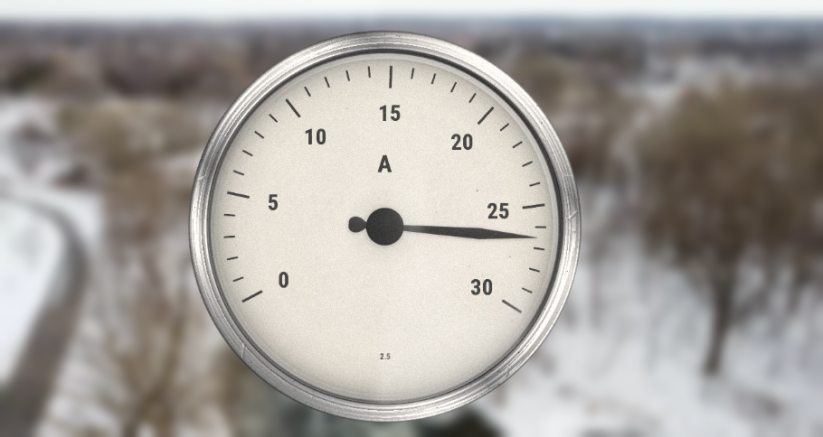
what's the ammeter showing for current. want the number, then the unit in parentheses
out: 26.5 (A)
